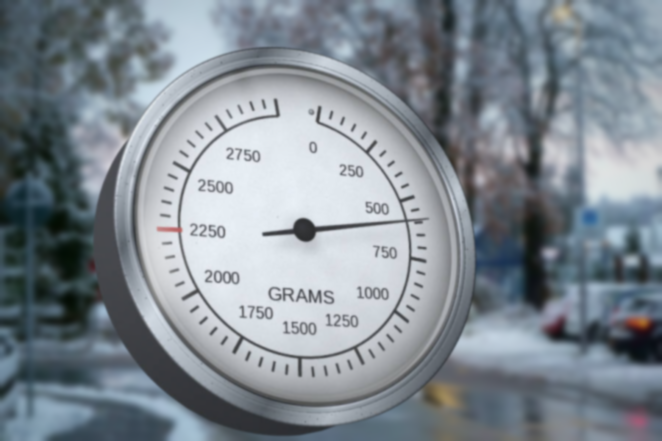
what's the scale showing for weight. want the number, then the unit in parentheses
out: 600 (g)
